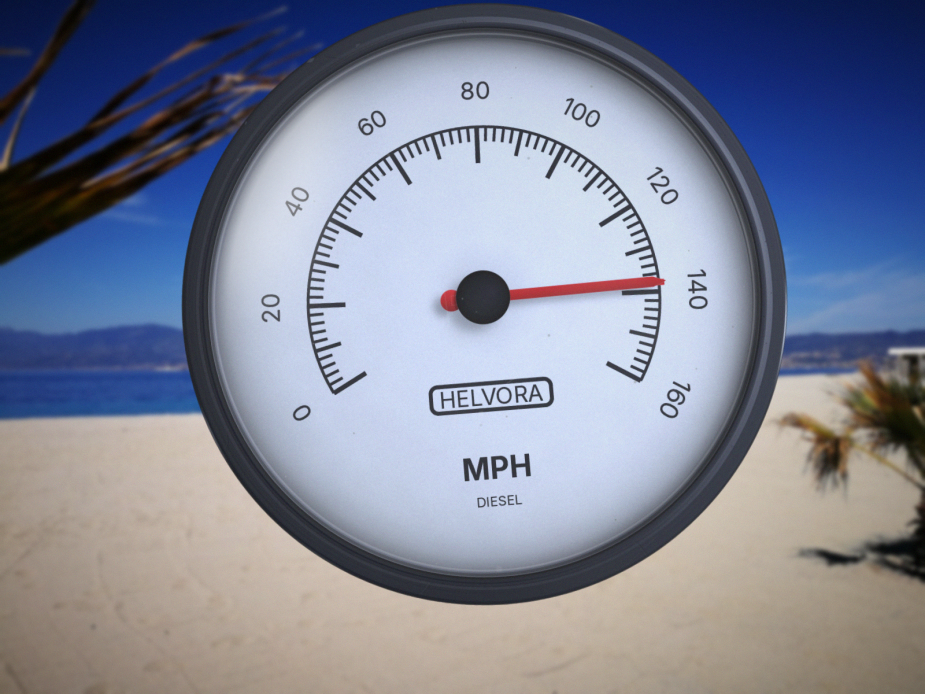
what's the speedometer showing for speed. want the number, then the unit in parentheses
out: 138 (mph)
